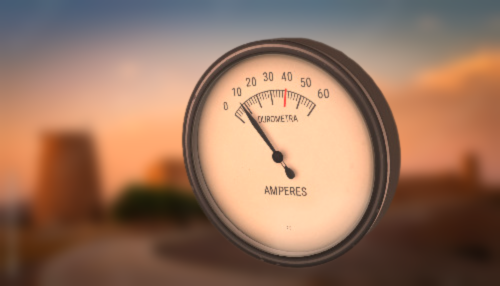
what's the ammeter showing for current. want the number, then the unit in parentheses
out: 10 (A)
